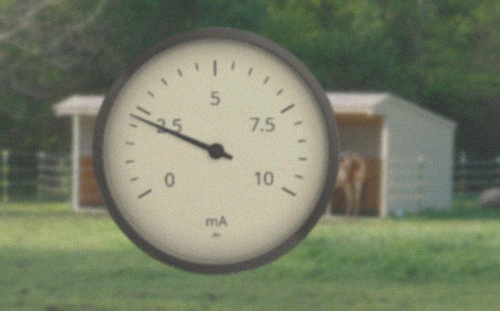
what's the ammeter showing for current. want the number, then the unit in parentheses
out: 2.25 (mA)
